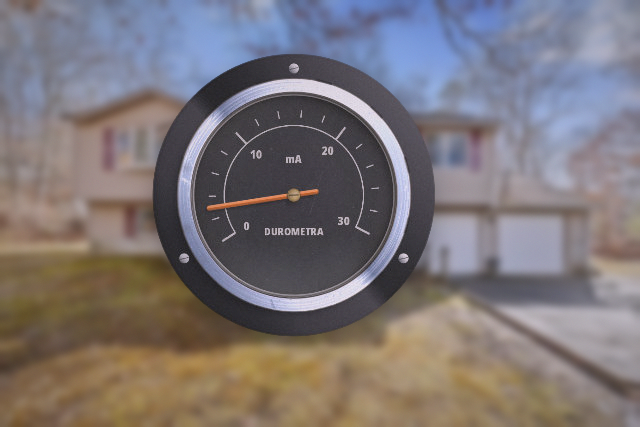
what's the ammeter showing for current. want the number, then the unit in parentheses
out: 3 (mA)
